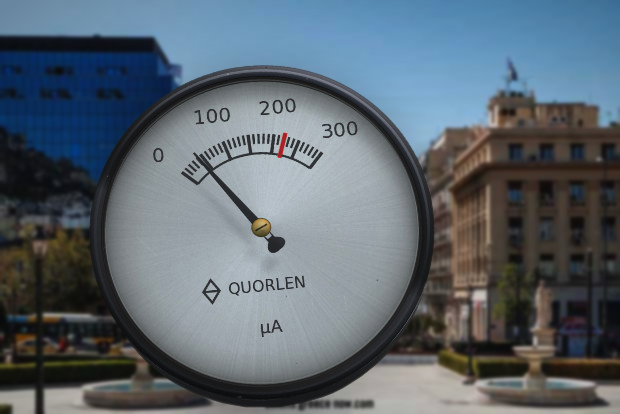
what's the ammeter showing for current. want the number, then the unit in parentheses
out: 40 (µA)
